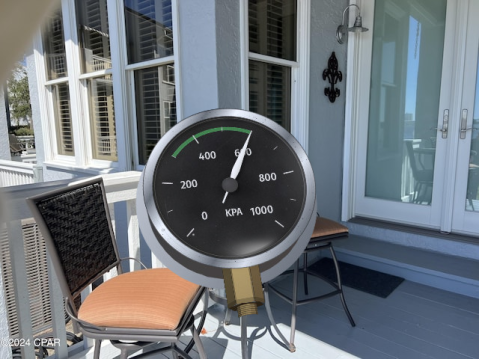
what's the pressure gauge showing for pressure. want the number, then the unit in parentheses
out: 600 (kPa)
